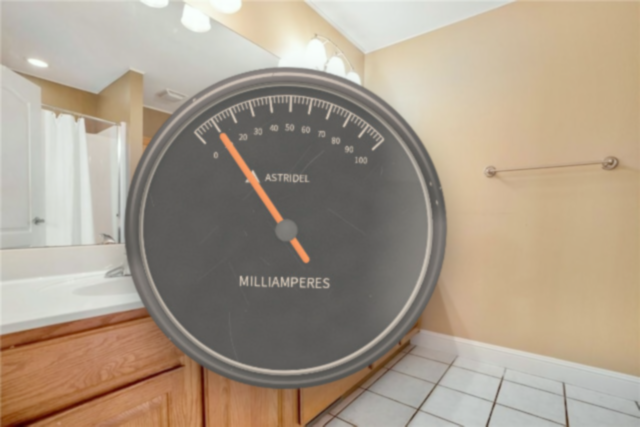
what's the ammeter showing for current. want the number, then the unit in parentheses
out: 10 (mA)
